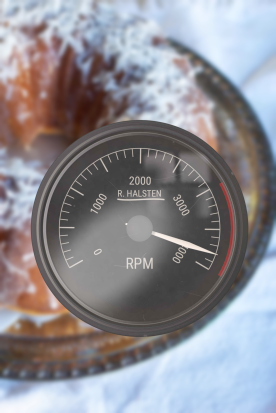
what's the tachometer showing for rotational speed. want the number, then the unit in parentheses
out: 3800 (rpm)
